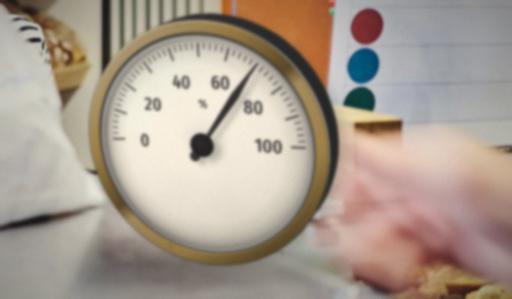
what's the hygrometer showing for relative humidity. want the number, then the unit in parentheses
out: 70 (%)
